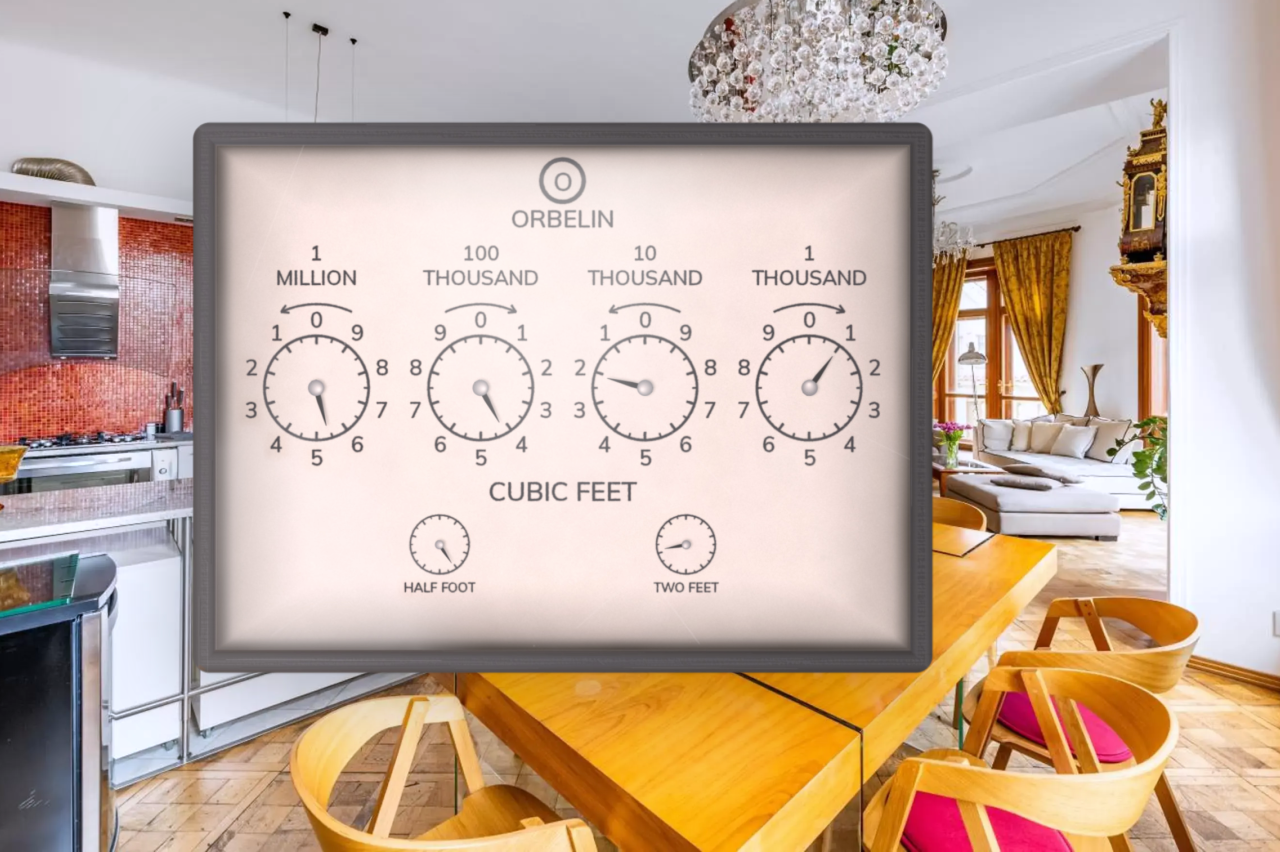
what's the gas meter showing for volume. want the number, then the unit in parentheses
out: 542100 (ft³)
